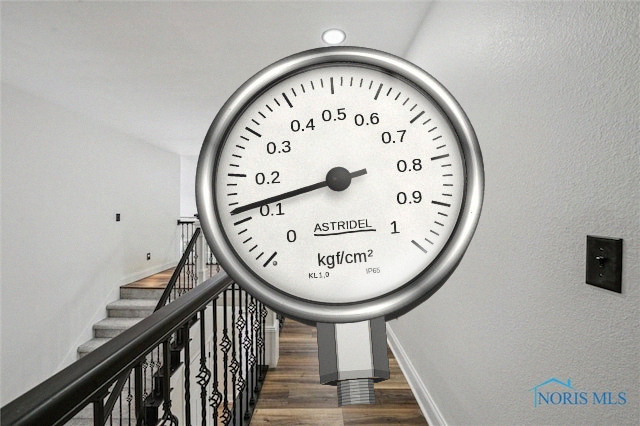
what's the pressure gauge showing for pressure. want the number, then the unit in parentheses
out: 0.12 (kg/cm²)
